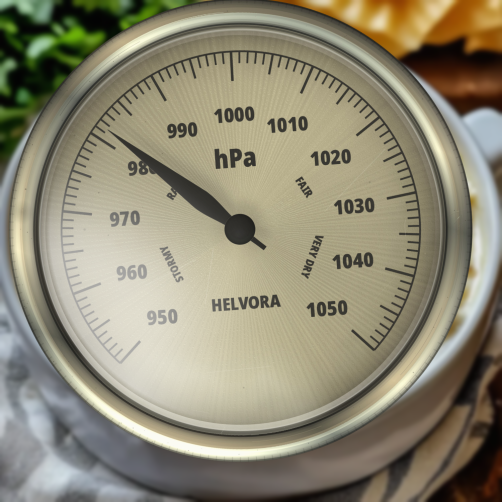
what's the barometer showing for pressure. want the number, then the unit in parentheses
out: 981.5 (hPa)
